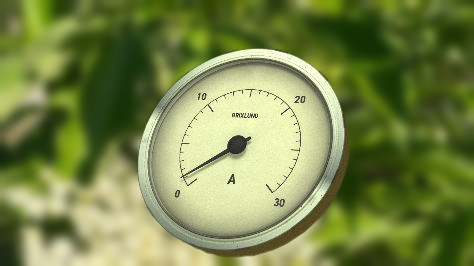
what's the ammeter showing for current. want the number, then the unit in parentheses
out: 1 (A)
